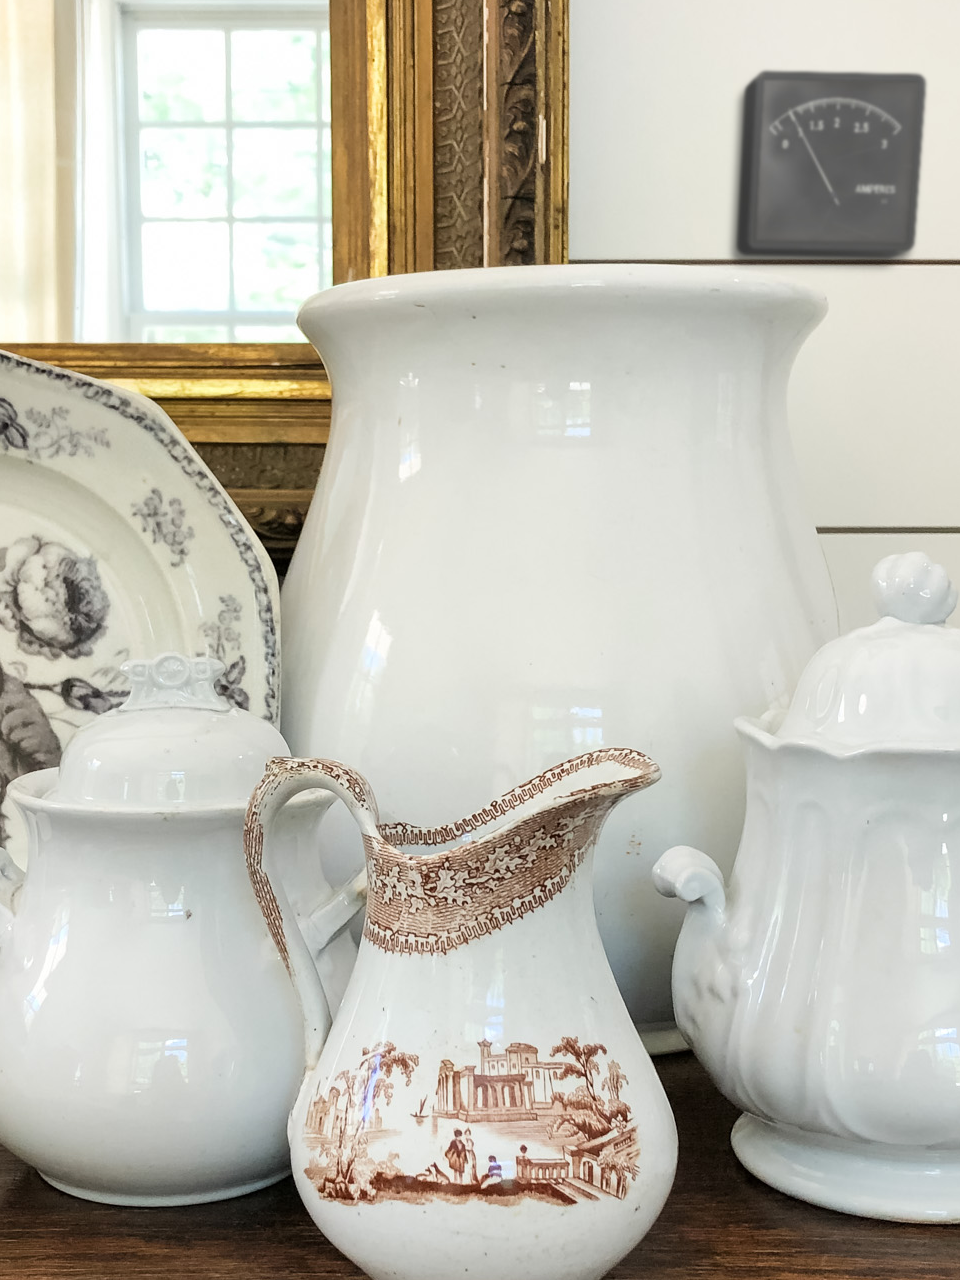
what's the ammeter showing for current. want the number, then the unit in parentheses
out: 1 (A)
